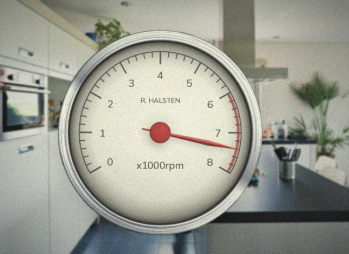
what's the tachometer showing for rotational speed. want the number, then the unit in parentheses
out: 7400 (rpm)
